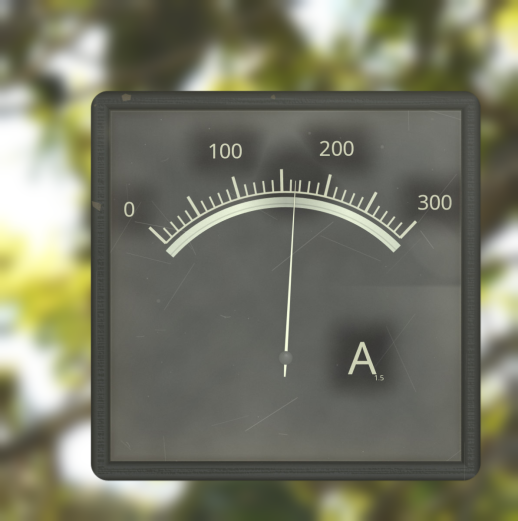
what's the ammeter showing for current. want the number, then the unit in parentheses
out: 165 (A)
